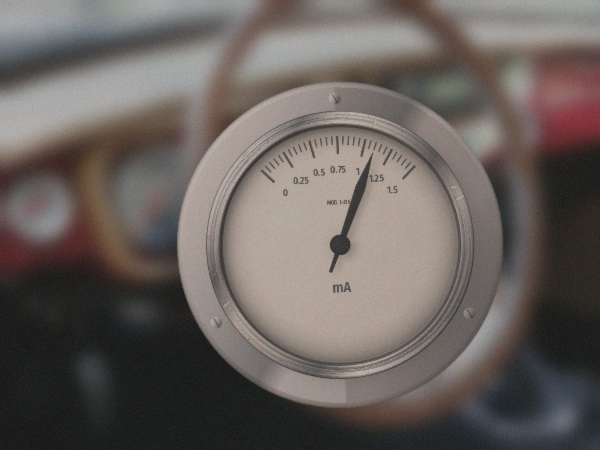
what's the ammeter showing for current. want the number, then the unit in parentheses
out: 1.1 (mA)
